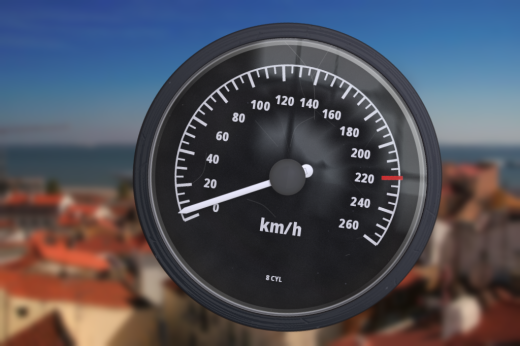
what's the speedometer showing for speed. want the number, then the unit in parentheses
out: 5 (km/h)
